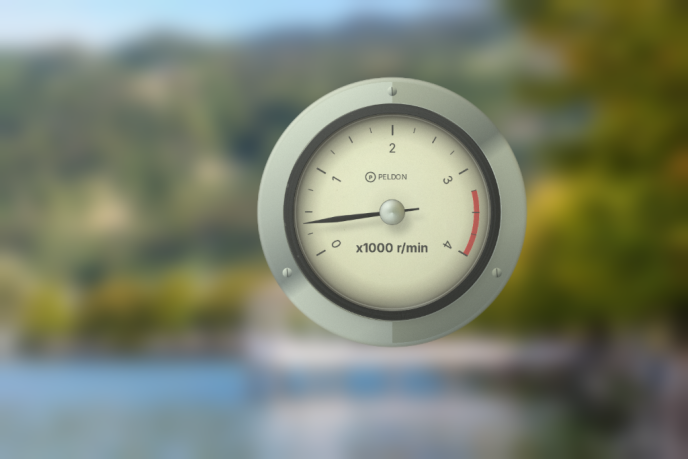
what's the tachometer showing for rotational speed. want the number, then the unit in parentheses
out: 375 (rpm)
